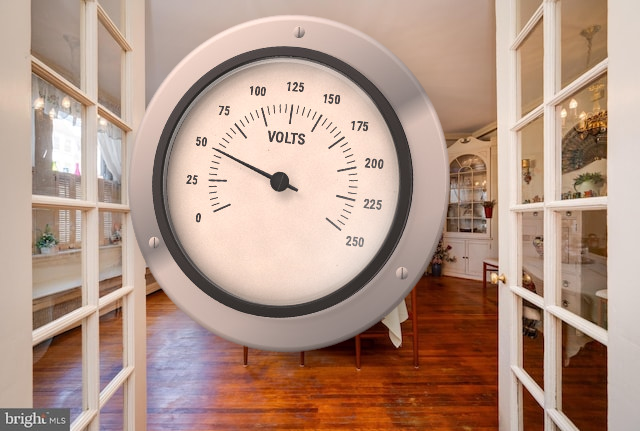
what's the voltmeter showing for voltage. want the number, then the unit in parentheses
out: 50 (V)
